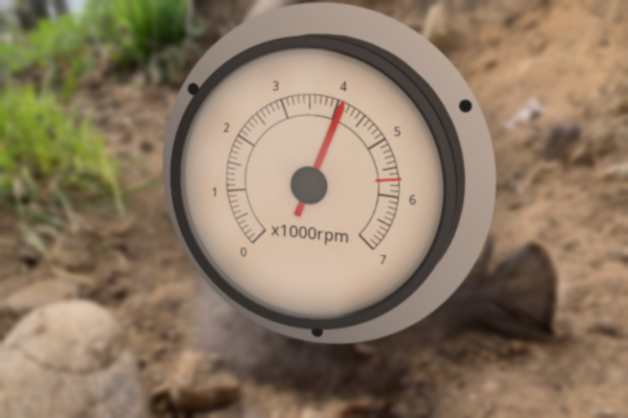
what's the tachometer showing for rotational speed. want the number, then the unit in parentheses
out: 4100 (rpm)
